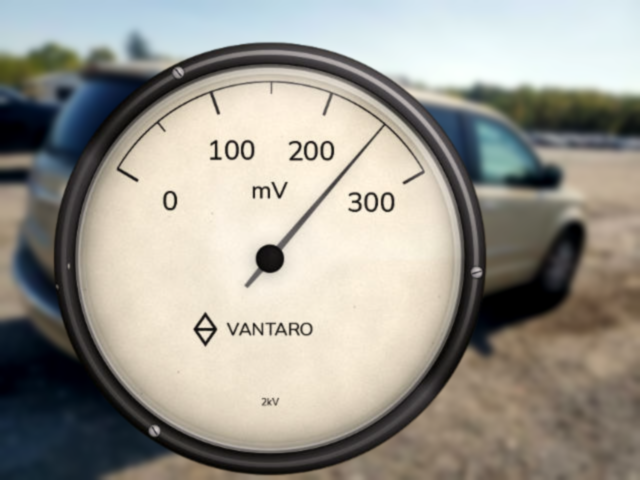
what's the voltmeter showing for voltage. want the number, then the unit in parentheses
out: 250 (mV)
